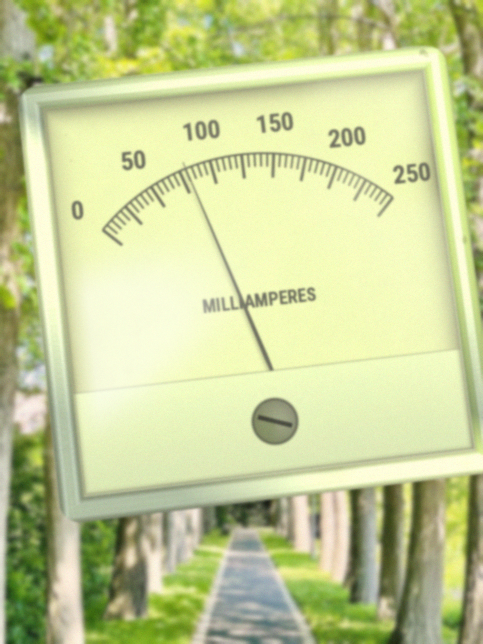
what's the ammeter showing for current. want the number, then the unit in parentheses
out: 80 (mA)
